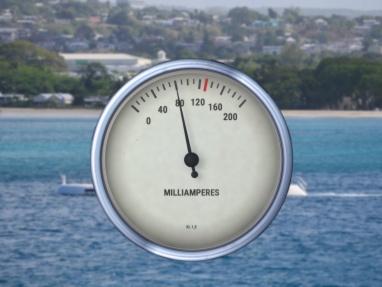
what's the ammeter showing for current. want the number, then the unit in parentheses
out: 80 (mA)
